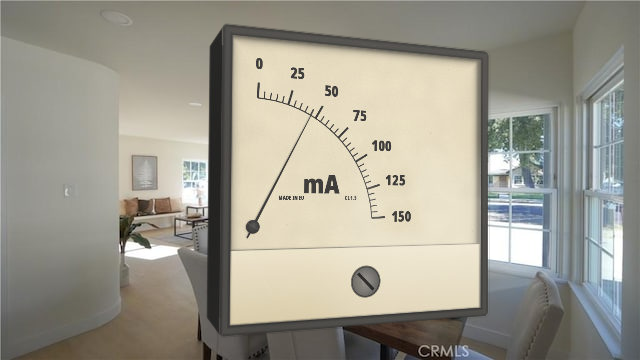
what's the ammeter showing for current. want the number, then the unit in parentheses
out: 45 (mA)
